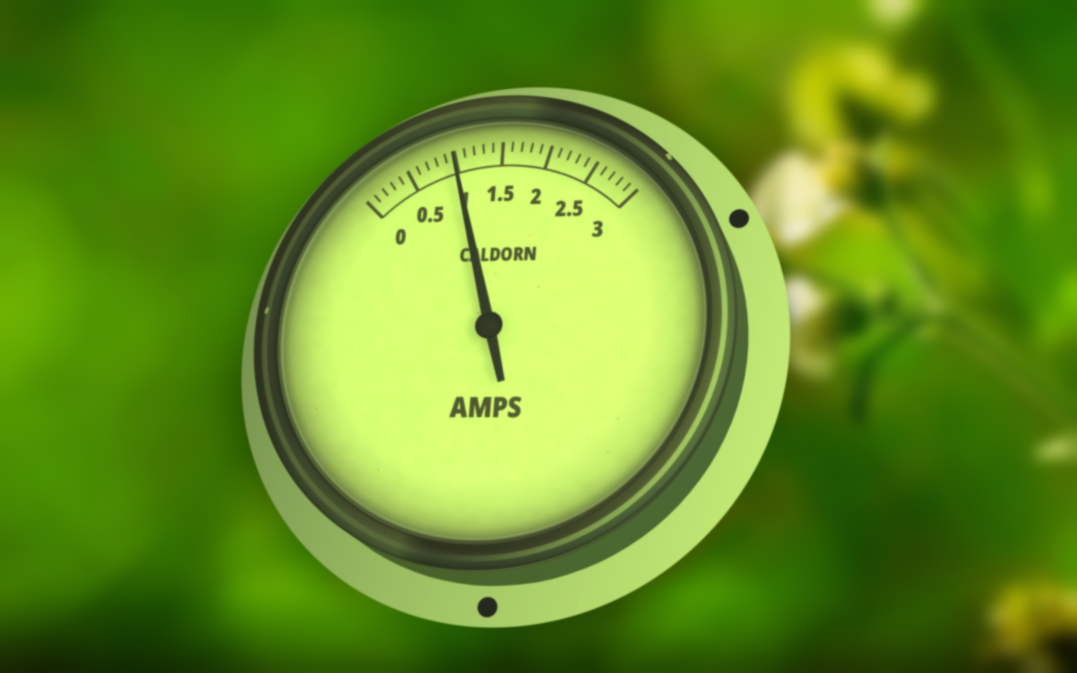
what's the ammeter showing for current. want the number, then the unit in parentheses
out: 1 (A)
